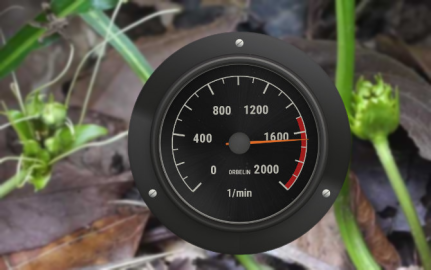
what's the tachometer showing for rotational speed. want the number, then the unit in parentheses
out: 1650 (rpm)
